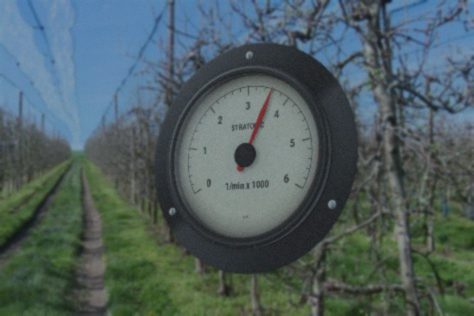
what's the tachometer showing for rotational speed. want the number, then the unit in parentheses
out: 3600 (rpm)
